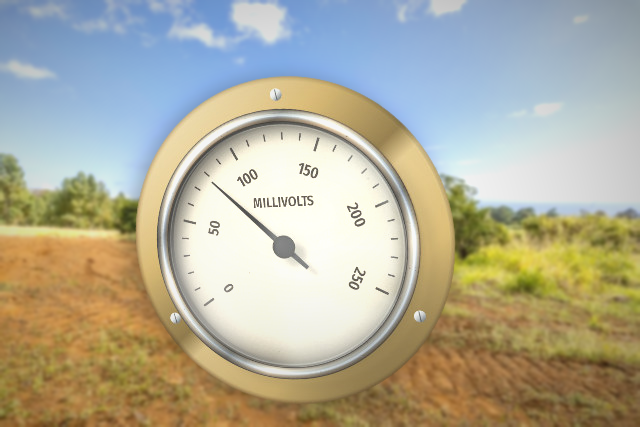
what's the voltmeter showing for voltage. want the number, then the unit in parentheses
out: 80 (mV)
